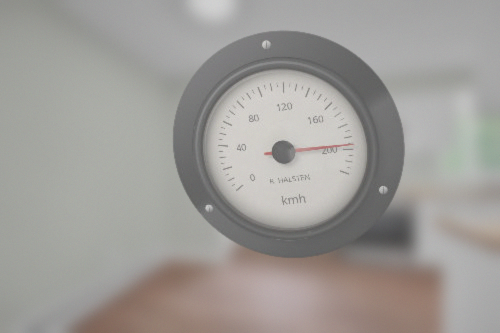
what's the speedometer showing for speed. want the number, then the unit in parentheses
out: 195 (km/h)
